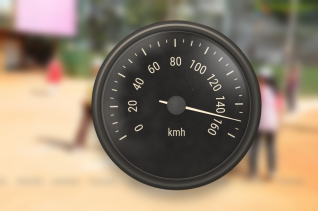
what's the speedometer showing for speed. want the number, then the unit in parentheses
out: 150 (km/h)
